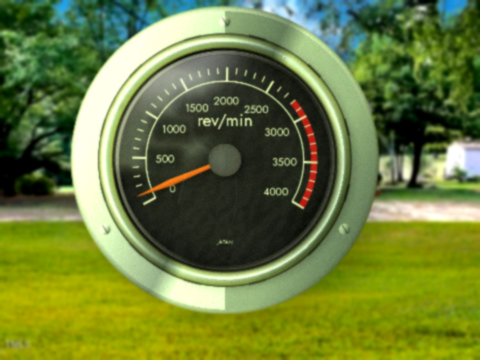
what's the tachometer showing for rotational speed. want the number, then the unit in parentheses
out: 100 (rpm)
